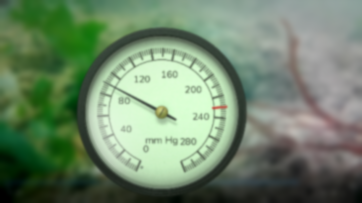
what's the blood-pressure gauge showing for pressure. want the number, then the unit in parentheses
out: 90 (mmHg)
